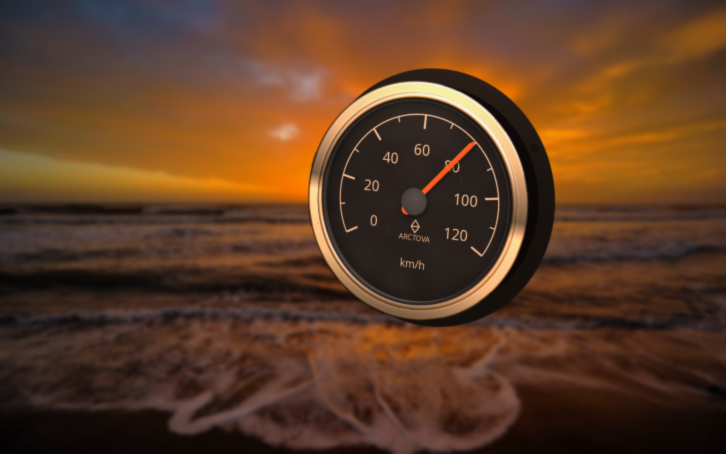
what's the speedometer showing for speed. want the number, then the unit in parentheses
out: 80 (km/h)
